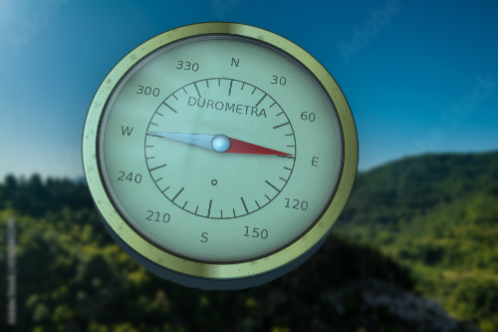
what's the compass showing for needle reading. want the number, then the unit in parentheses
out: 90 (°)
